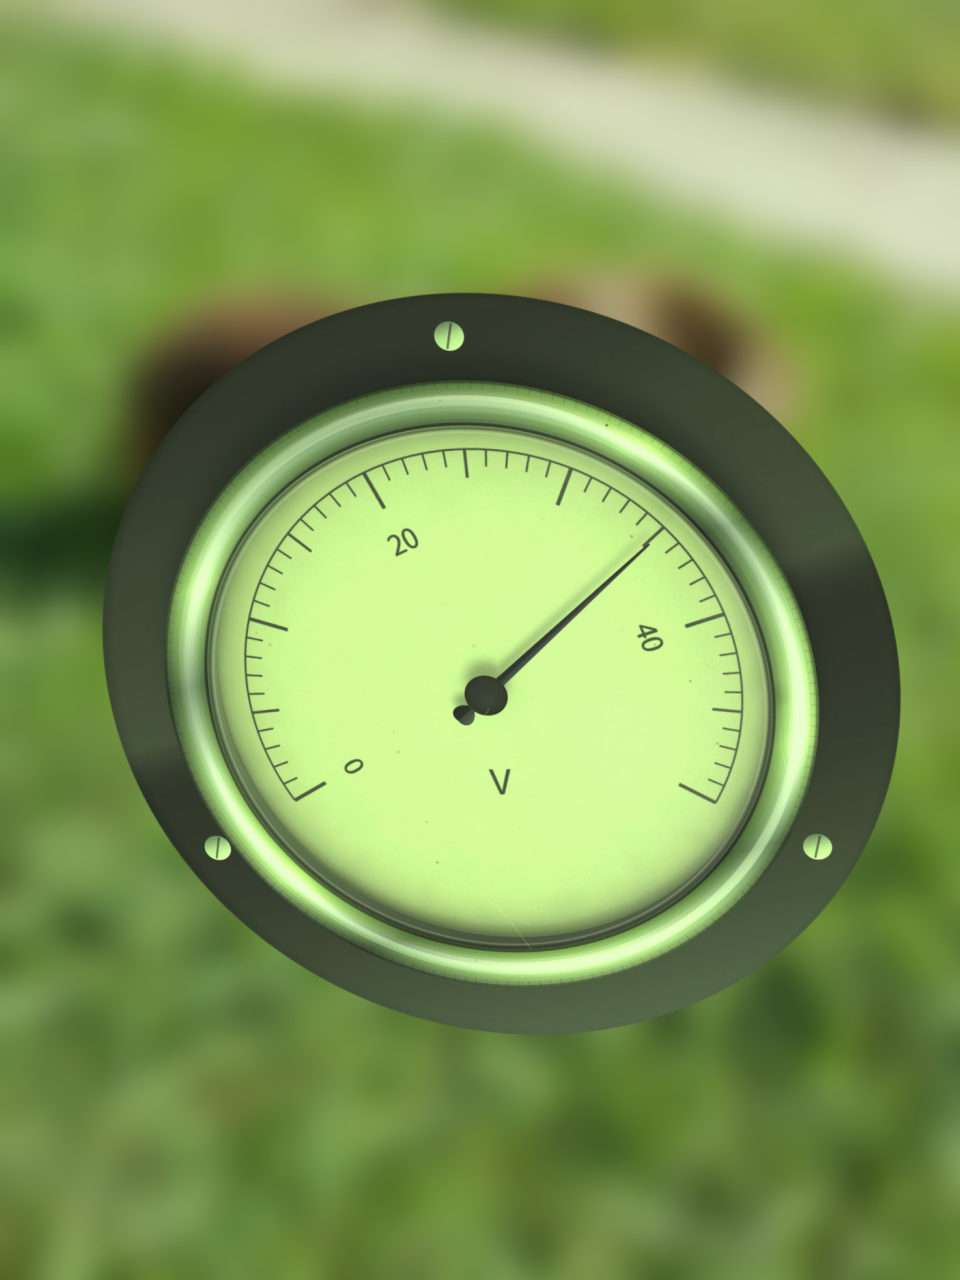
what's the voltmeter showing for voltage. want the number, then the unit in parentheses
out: 35 (V)
